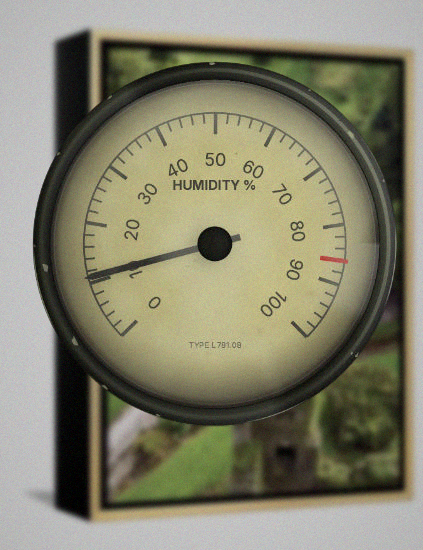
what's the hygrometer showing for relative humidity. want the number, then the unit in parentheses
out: 11 (%)
